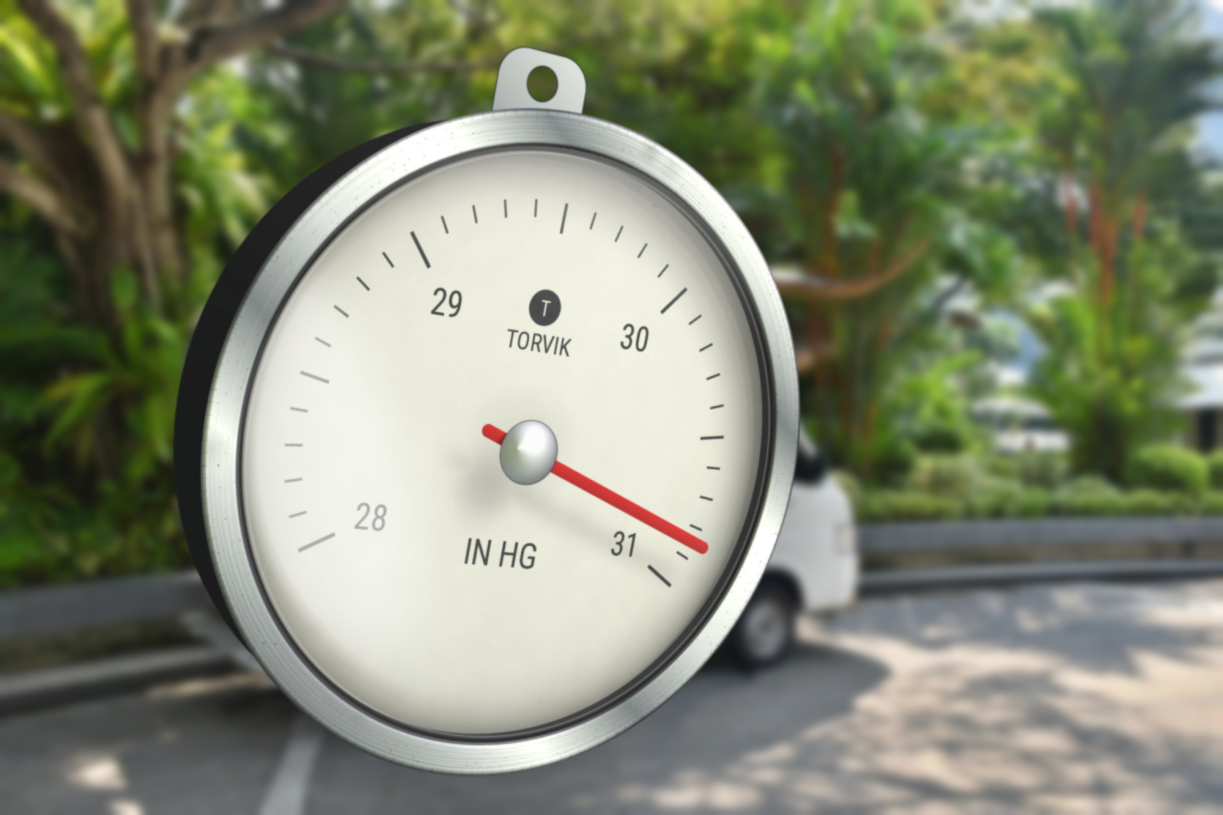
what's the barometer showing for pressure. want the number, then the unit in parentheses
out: 30.85 (inHg)
